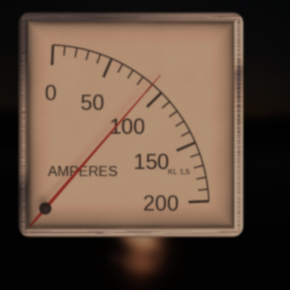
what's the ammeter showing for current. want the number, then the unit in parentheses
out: 90 (A)
